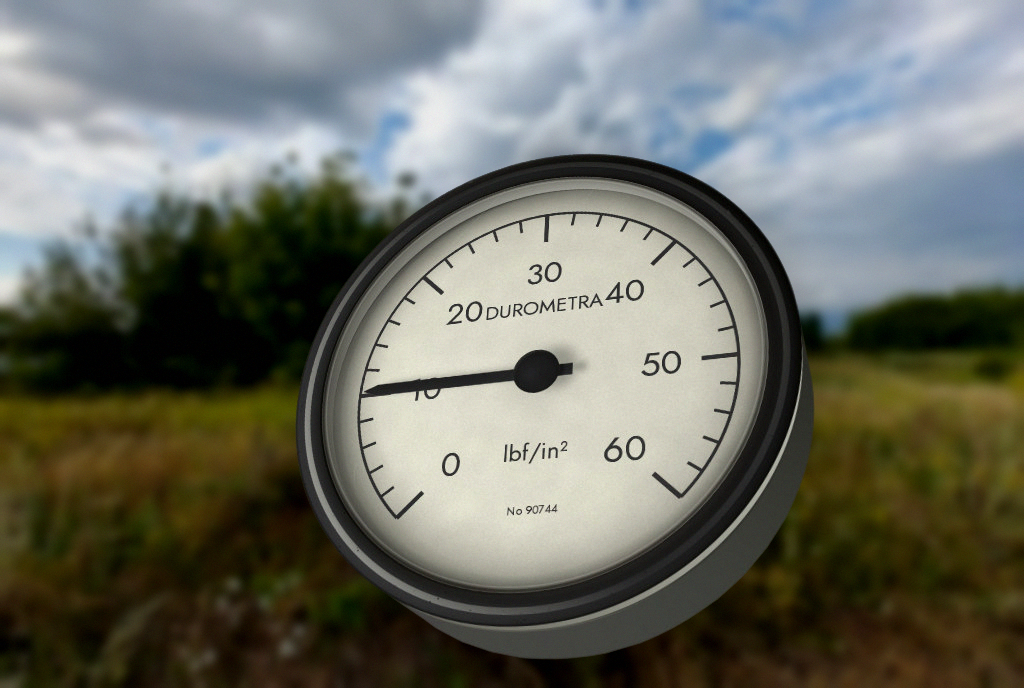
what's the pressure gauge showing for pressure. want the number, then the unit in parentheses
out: 10 (psi)
